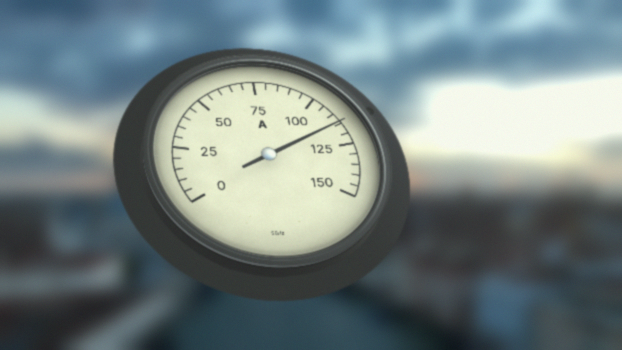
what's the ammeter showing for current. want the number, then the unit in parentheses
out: 115 (A)
